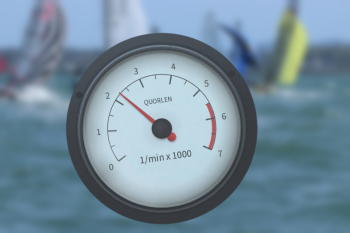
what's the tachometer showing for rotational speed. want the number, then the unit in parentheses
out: 2250 (rpm)
